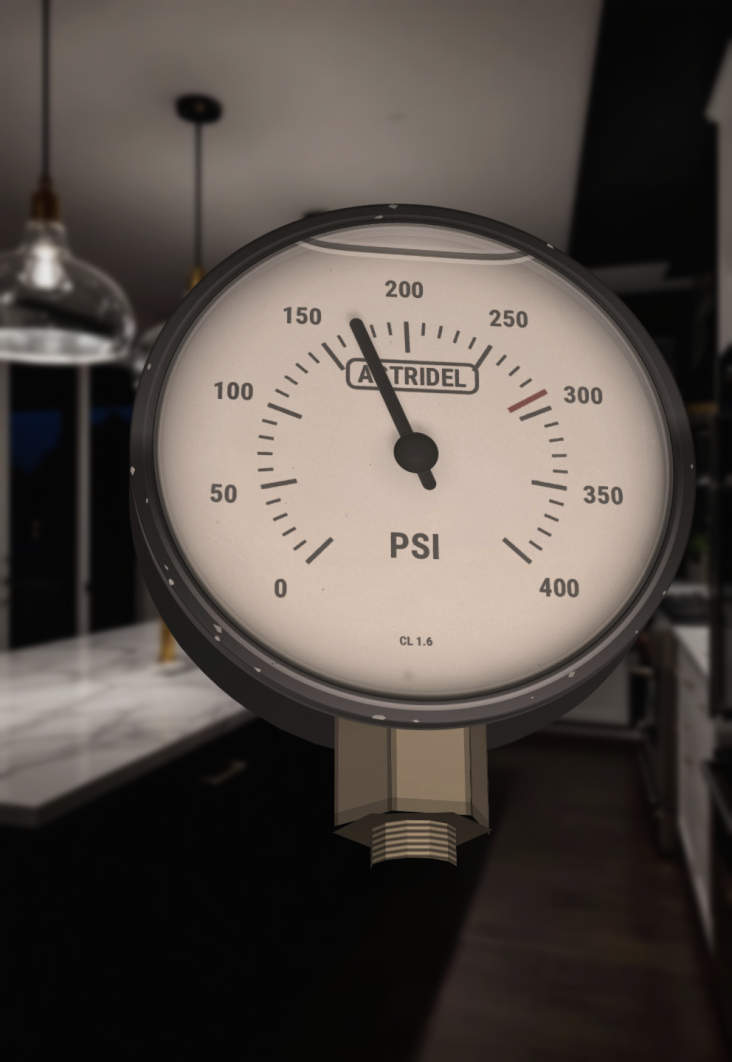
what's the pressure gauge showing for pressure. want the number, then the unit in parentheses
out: 170 (psi)
